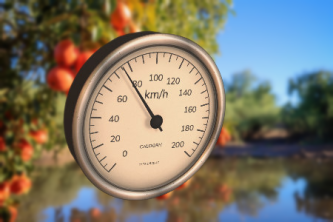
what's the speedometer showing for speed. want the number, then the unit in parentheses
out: 75 (km/h)
